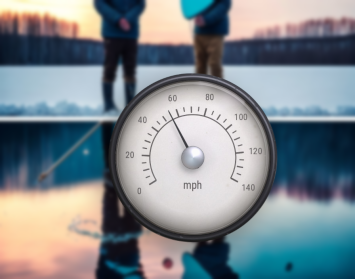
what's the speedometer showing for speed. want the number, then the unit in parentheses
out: 55 (mph)
